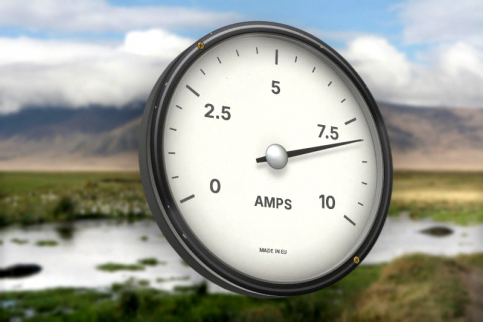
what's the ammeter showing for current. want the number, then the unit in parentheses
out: 8 (A)
